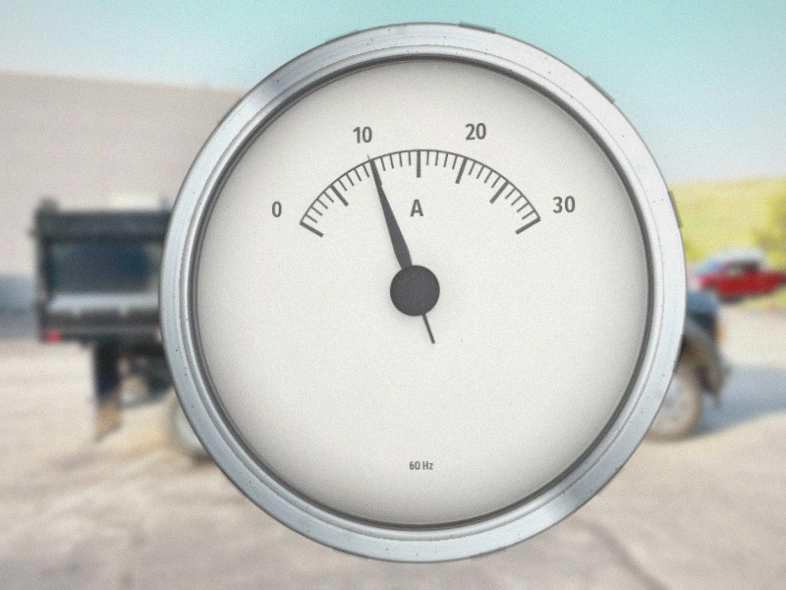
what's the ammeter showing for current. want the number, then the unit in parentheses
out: 10 (A)
